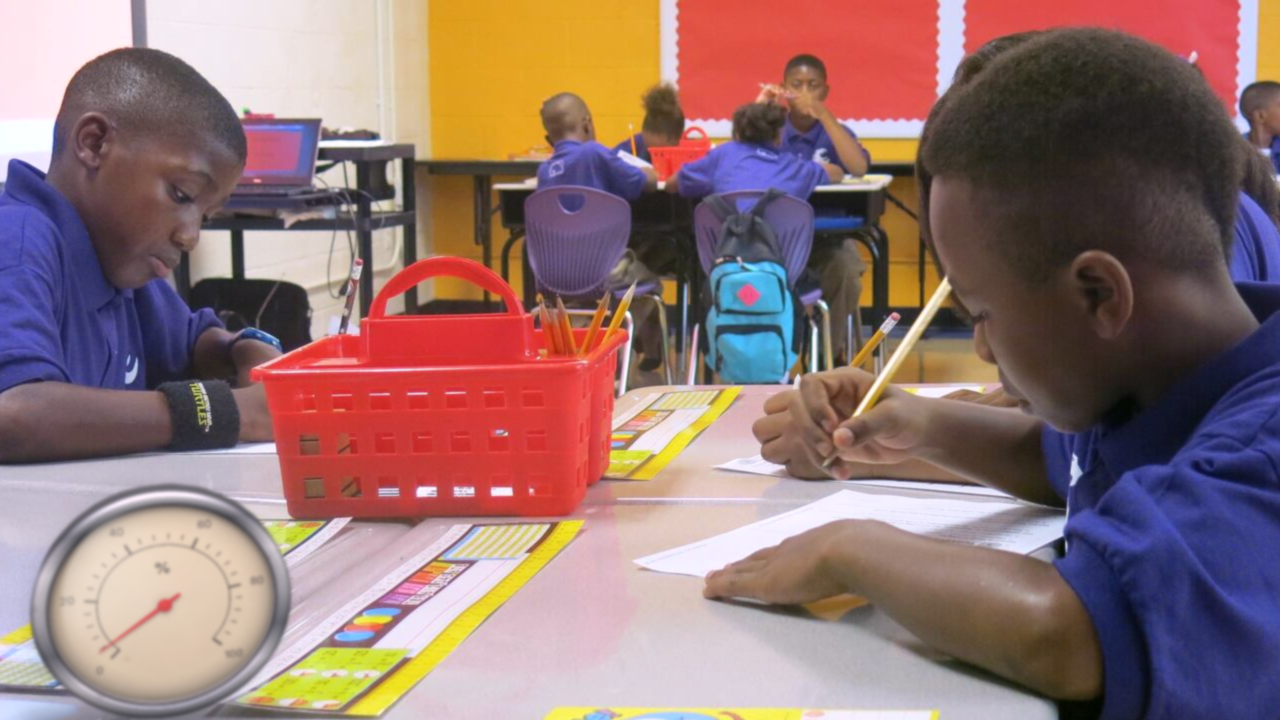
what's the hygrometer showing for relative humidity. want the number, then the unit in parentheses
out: 4 (%)
